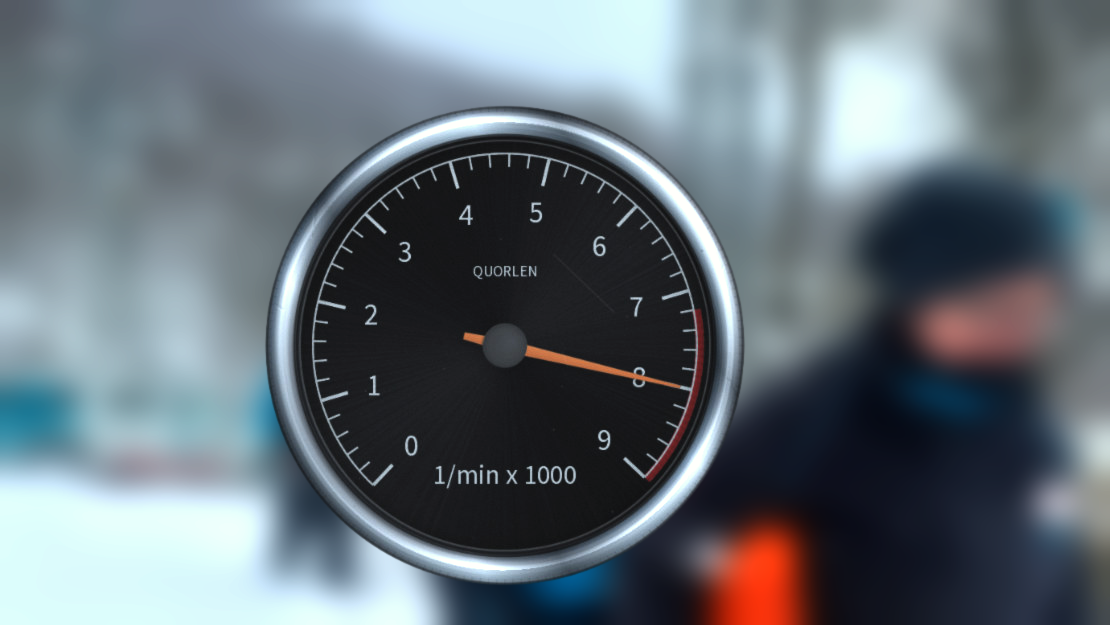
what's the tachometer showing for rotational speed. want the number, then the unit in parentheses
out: 8000 (rpm)
